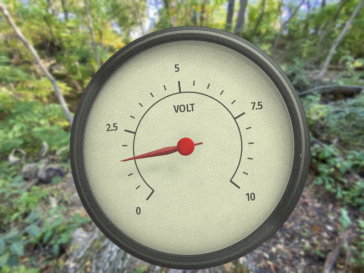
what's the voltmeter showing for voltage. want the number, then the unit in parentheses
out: 1.5 (V)
